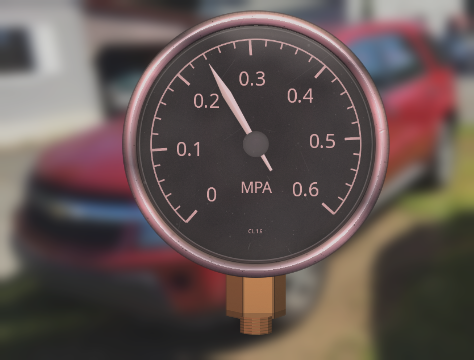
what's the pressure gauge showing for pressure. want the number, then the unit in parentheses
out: 0.24 (MPa)
